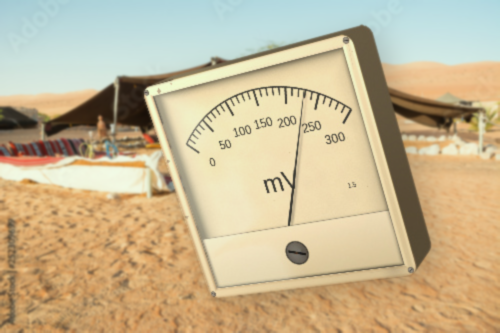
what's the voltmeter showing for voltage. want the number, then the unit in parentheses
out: 230 (mV)
